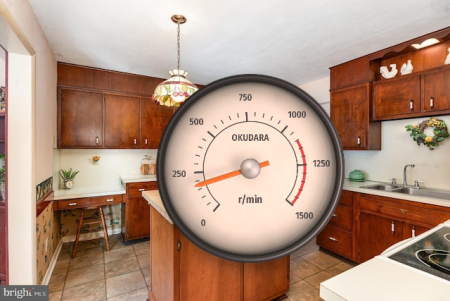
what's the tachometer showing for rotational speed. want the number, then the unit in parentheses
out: 175 (rpm)
